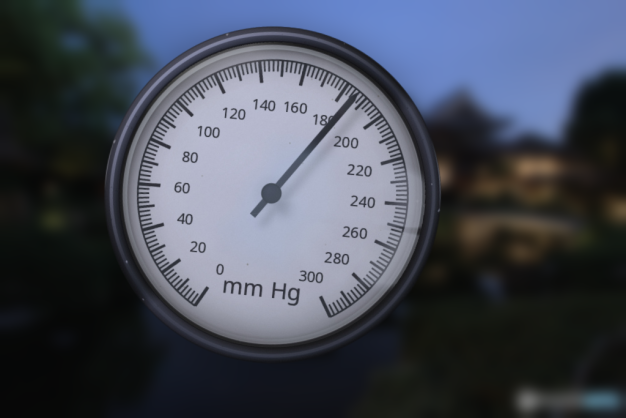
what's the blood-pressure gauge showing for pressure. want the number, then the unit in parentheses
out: 186 (mmHg)
